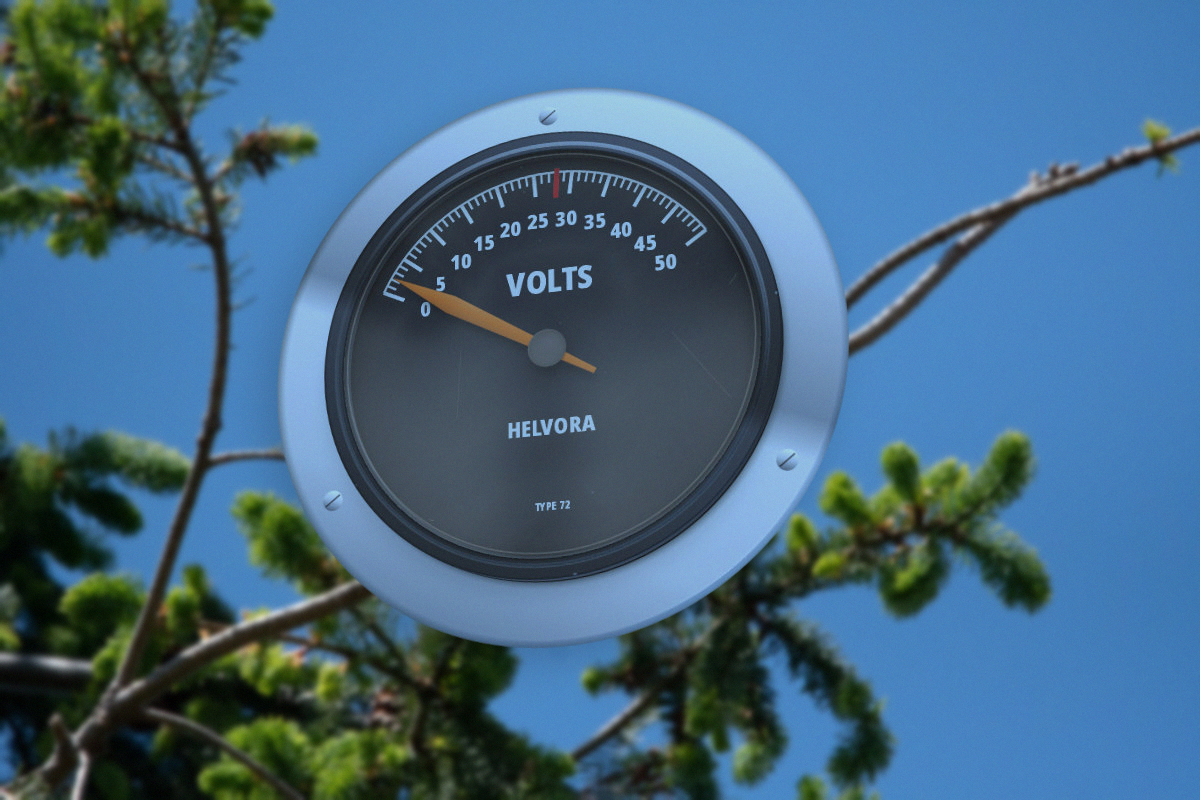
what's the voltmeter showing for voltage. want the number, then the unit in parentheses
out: 2 (V)
